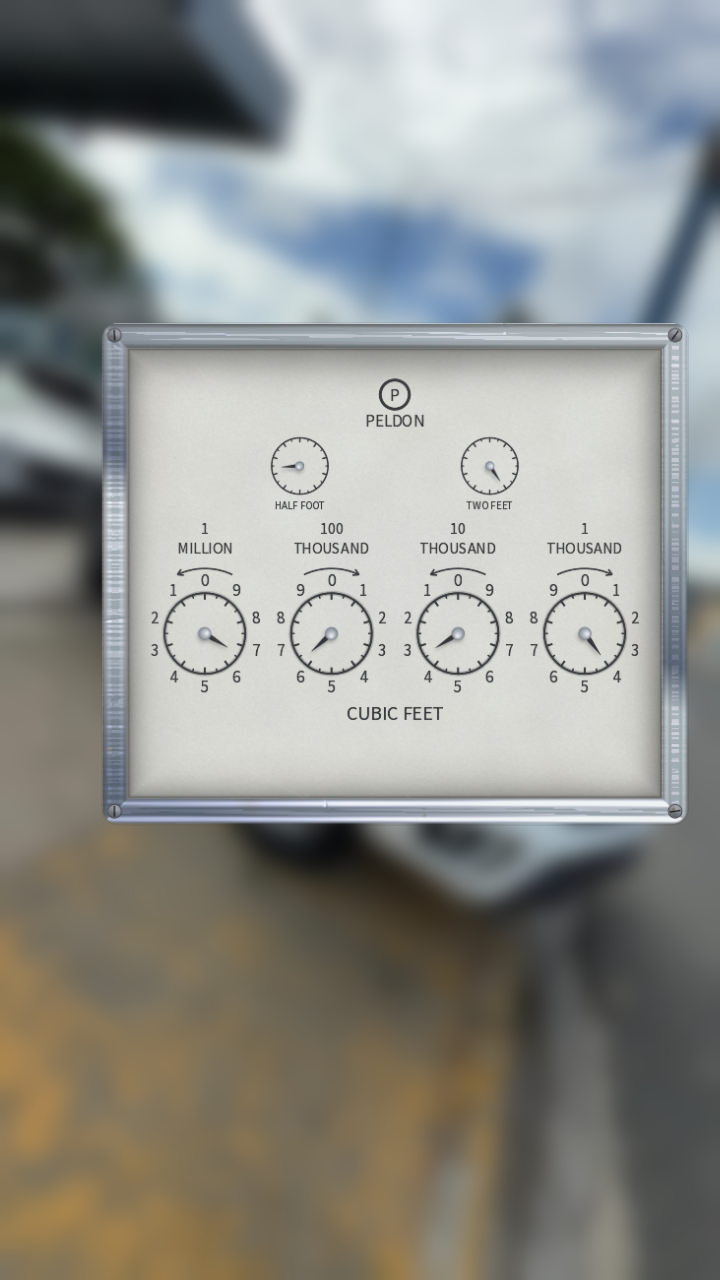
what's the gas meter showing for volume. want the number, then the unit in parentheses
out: 663400 (ft³)
